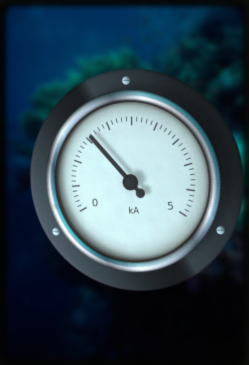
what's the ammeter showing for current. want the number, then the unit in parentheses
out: 1.6 (kA)
